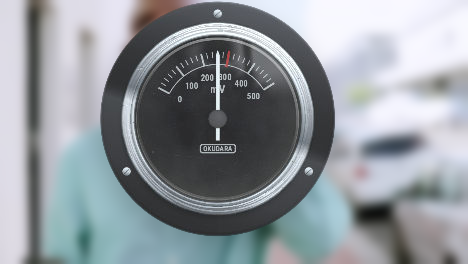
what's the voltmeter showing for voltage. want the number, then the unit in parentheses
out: 260 (mV)
